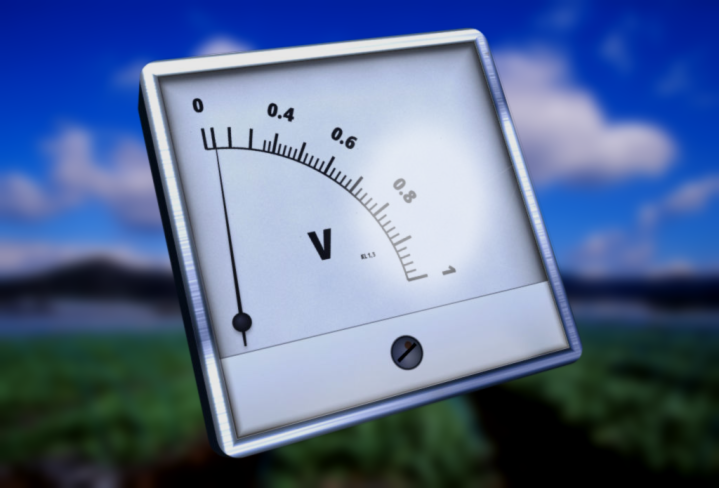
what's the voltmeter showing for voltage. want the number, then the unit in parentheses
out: 0.1 (V)
